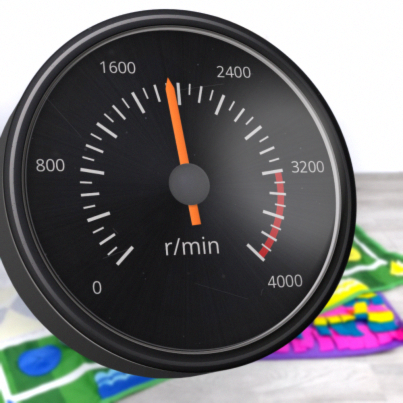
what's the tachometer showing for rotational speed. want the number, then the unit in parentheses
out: 1900 (rpm)
